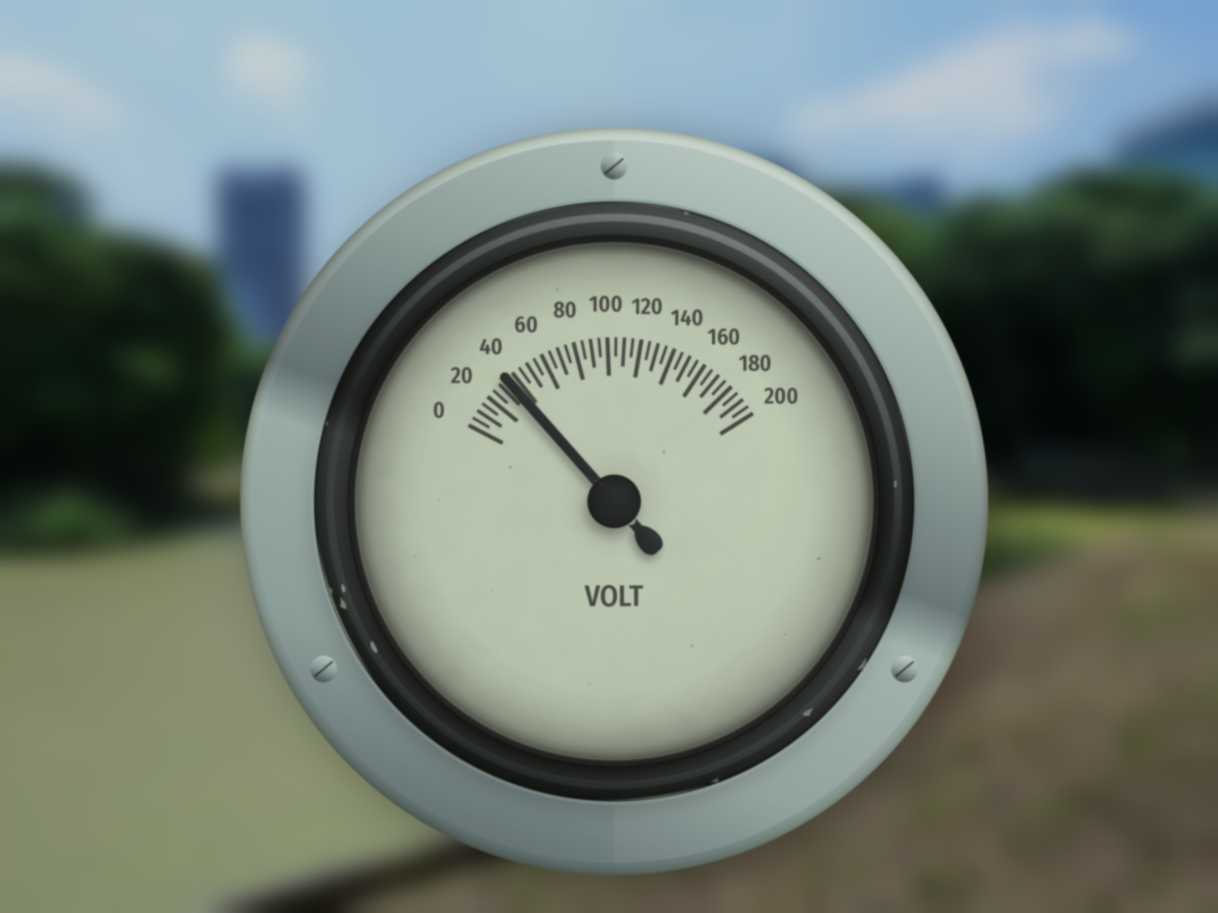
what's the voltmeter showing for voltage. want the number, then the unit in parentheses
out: 35 (V)
